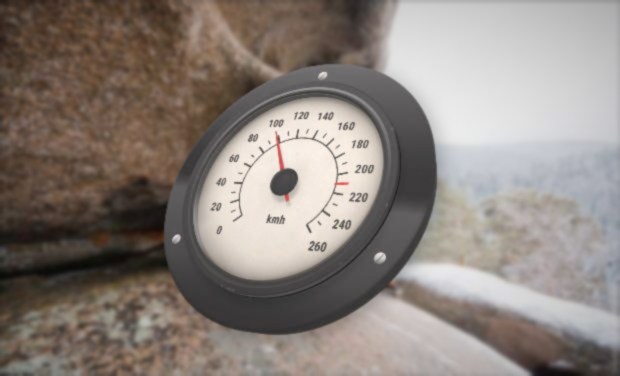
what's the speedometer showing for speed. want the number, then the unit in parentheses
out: 100 (km/h)
